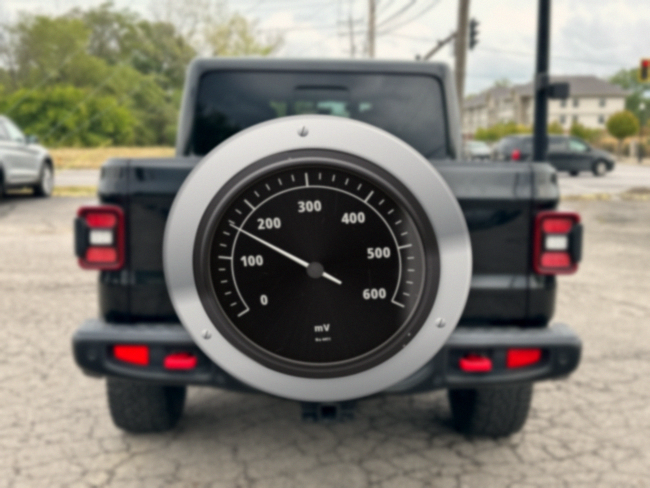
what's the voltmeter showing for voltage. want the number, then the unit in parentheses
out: 160 (mV)
